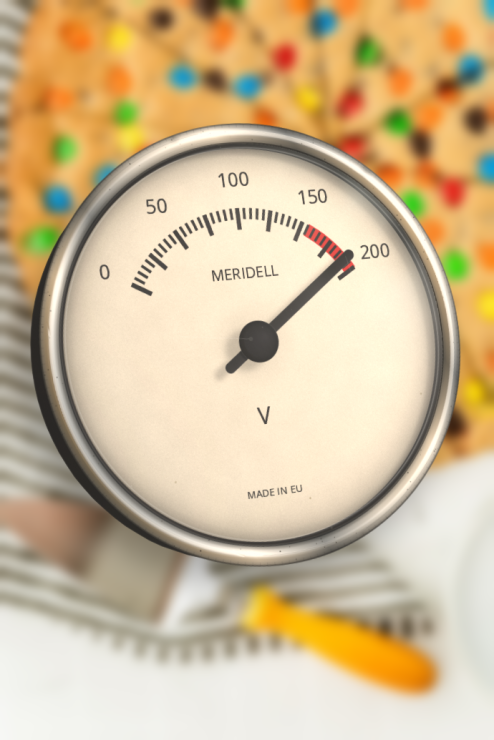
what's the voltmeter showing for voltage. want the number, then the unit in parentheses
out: 190 (V)
